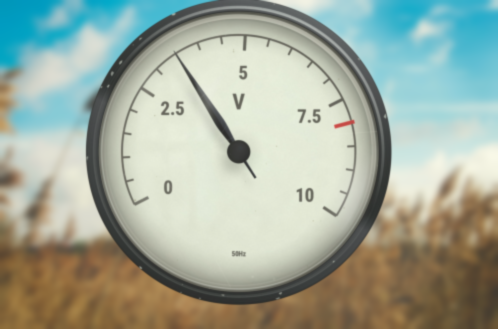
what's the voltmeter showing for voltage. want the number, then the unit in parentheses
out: 3.5 (V)
